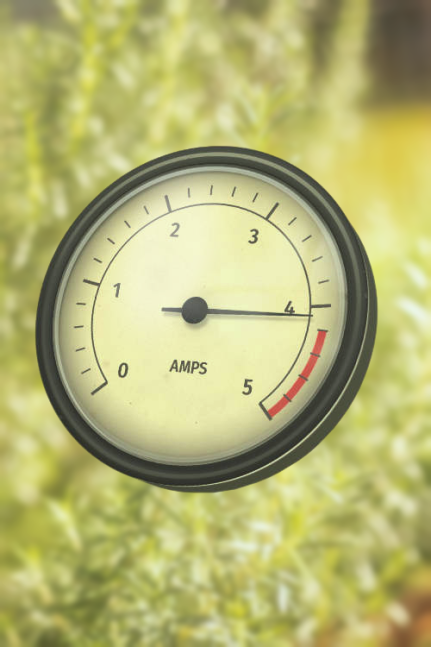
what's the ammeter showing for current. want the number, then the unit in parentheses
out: 4.1 (A)
